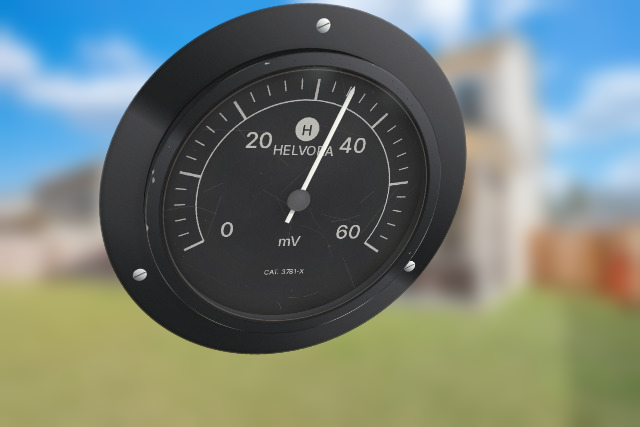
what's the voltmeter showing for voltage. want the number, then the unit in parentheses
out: 34 (mV)
